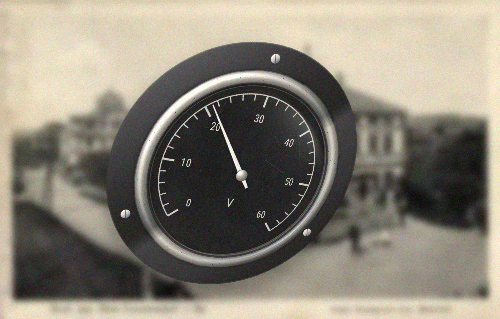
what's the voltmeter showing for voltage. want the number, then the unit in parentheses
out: 21 (V)
